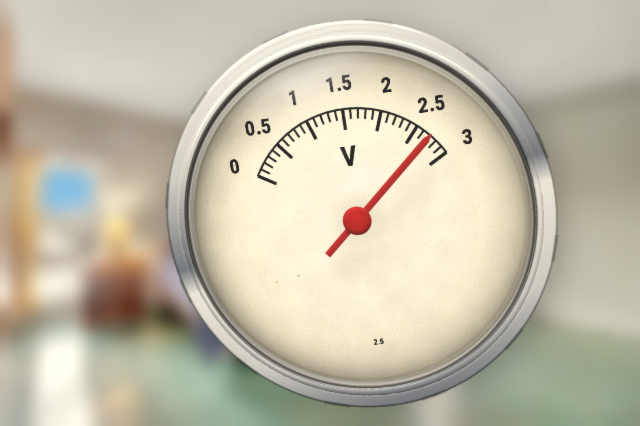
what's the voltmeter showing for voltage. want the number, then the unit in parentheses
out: 2.7 (V)
